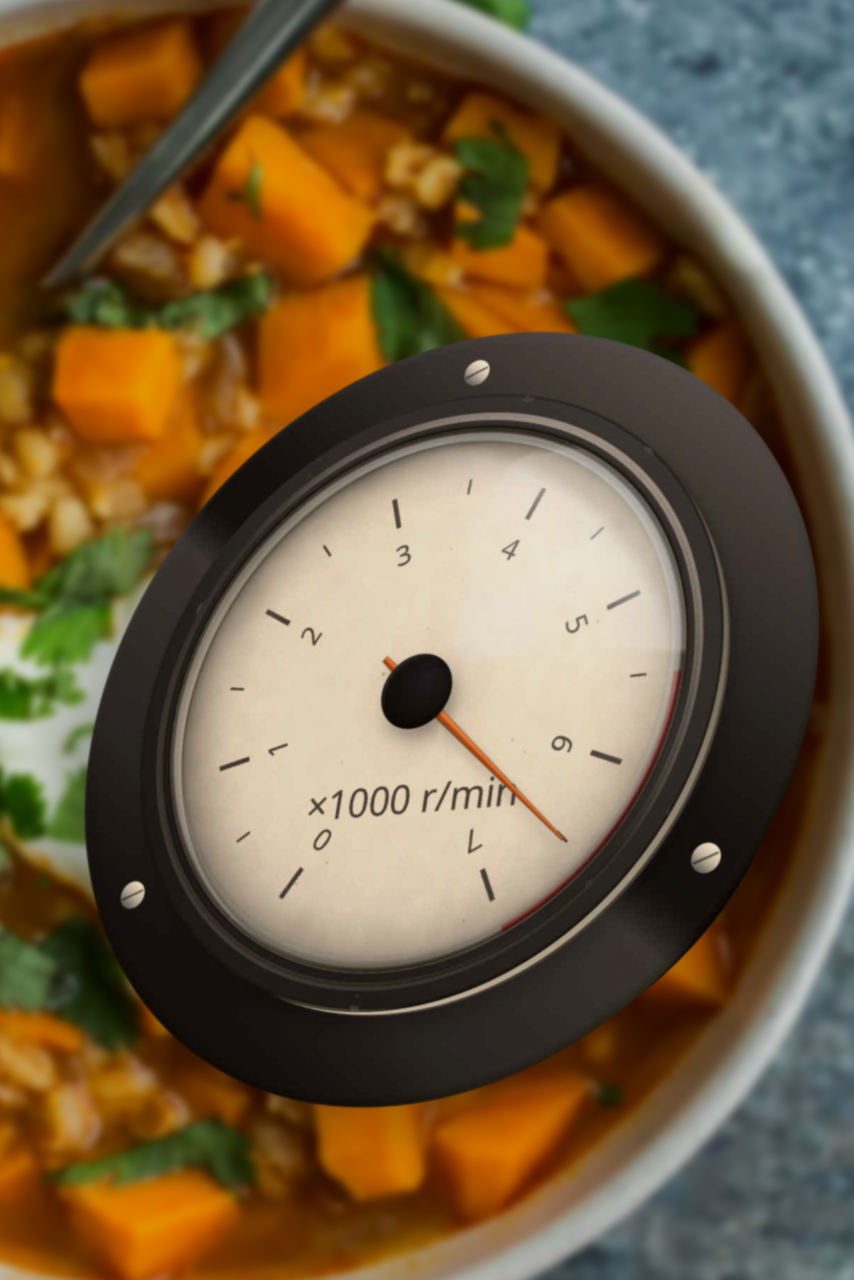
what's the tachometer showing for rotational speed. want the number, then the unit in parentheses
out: 6500 (rpm)
